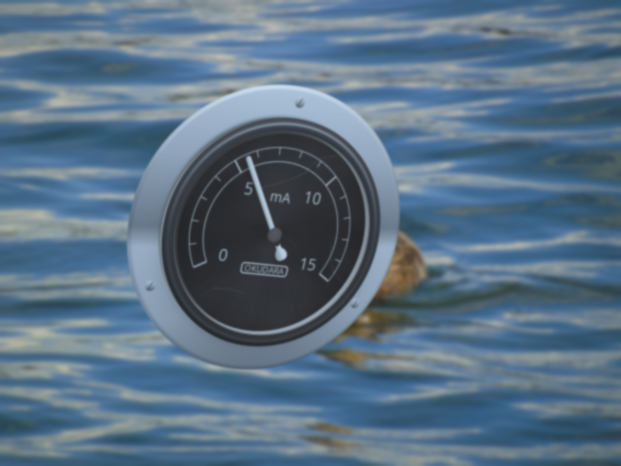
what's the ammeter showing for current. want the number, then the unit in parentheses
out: 5.5 (mA)
